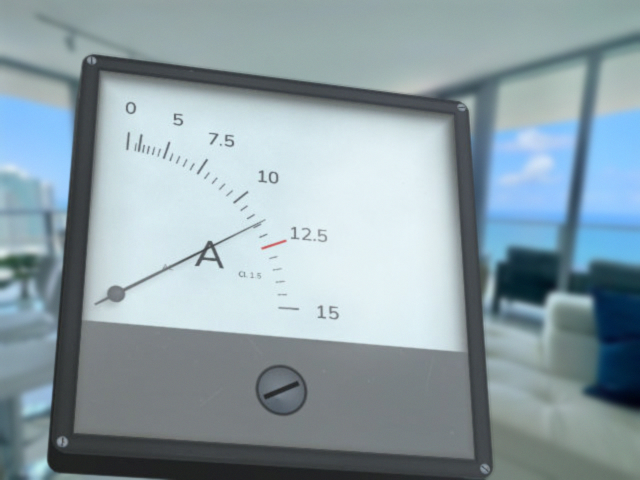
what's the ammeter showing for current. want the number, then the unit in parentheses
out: 11.5 (A)
